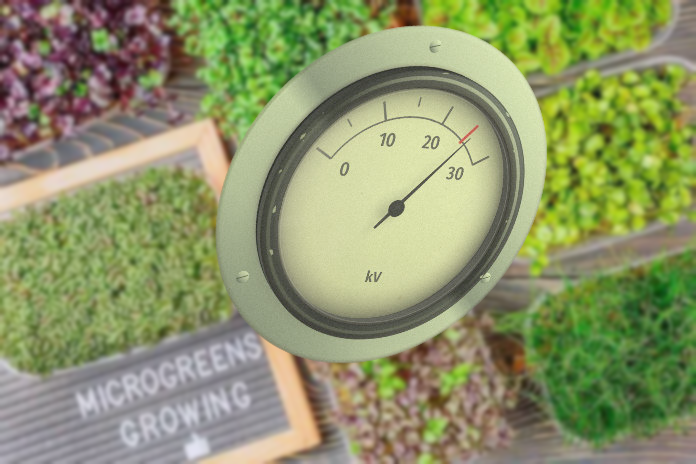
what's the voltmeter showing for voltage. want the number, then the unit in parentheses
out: 25 (kV)
